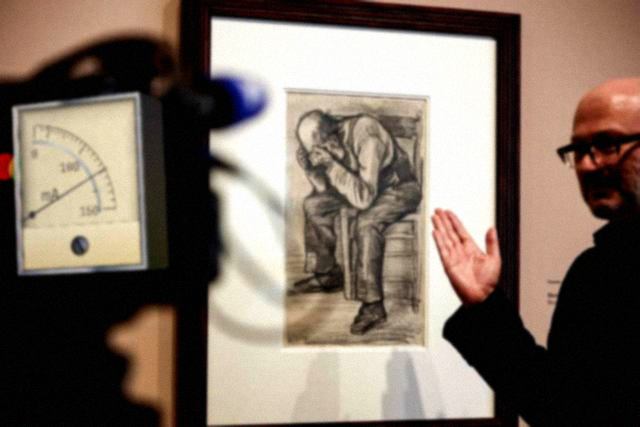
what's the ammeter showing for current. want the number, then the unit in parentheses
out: 125 (mA)
